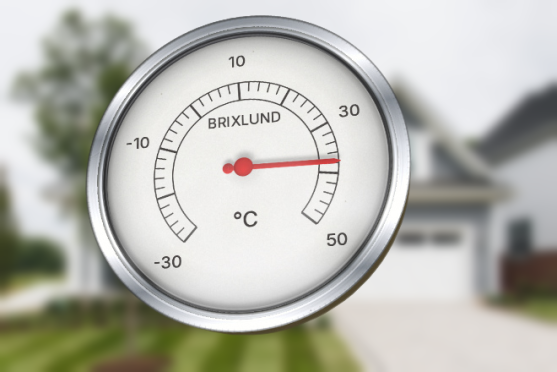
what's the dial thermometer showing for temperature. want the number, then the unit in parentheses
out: 38 (°C)
